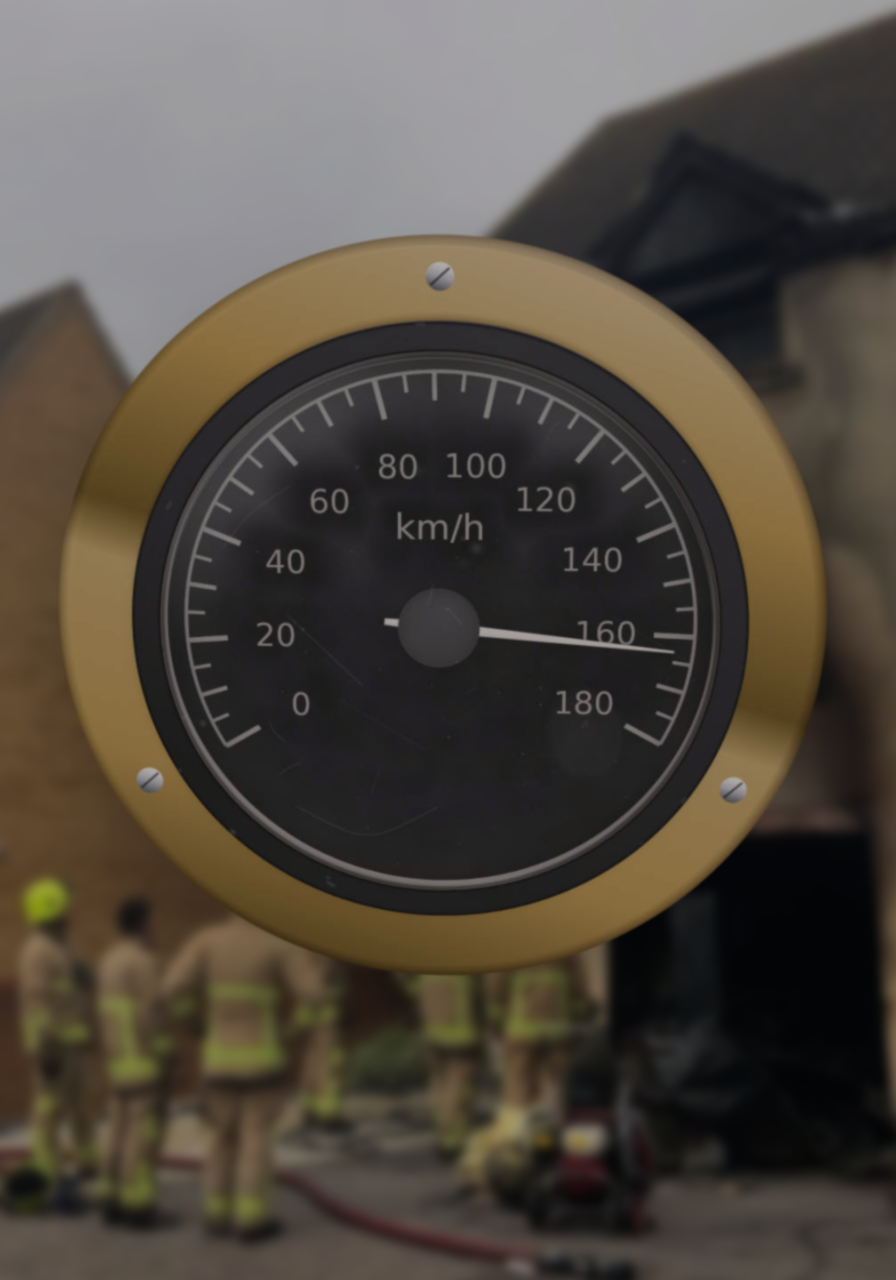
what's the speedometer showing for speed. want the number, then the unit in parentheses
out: 162.5 (km/h)
